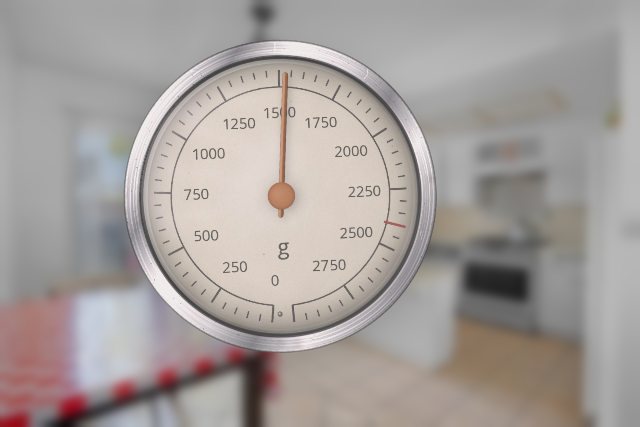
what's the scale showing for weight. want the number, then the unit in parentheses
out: 1525 (g)
